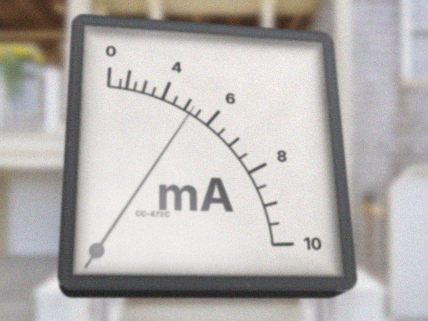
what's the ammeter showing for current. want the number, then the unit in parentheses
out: 5.25 (mA)
